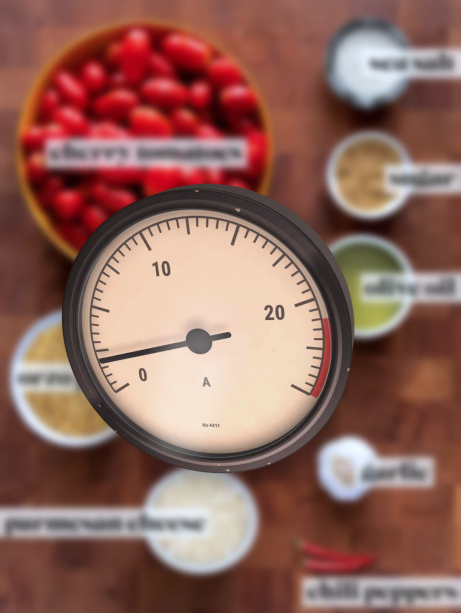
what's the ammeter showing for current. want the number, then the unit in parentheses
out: 2 (A)
